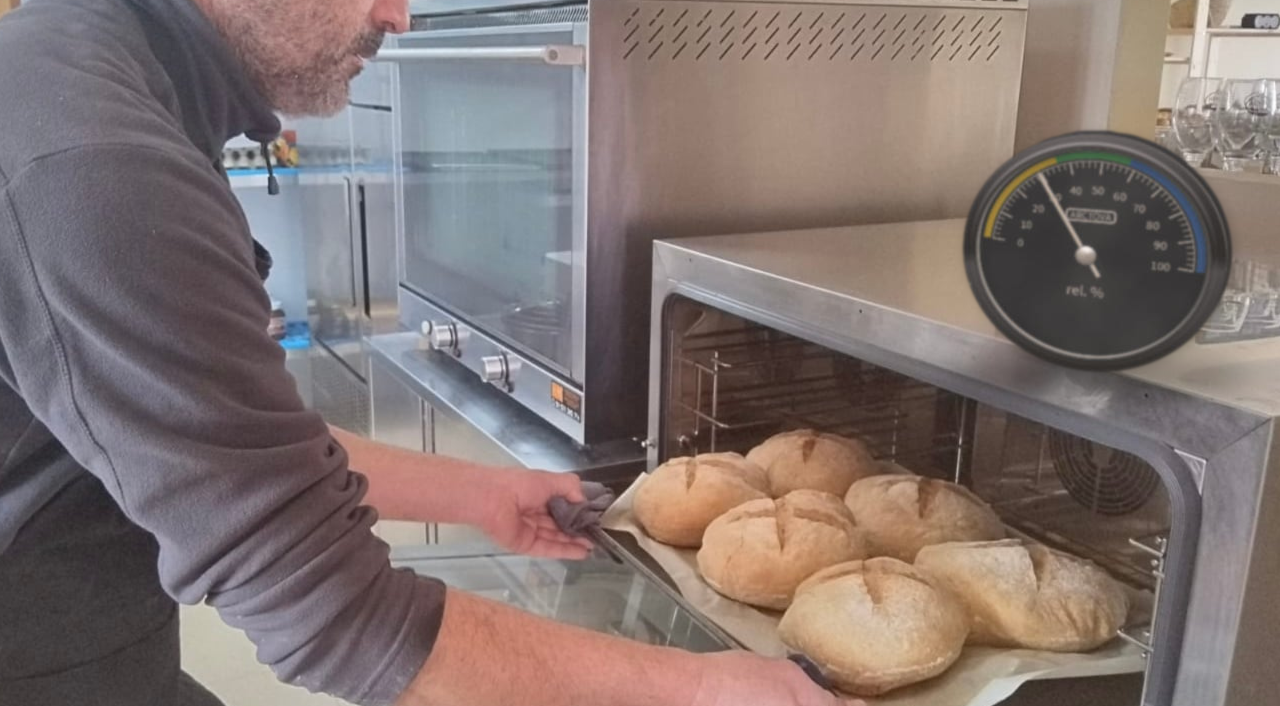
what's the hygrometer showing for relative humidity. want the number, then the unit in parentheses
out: 30 (%)
